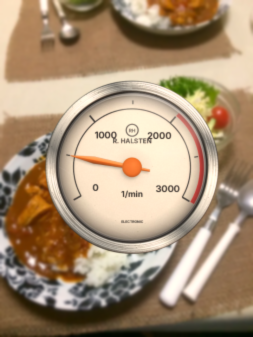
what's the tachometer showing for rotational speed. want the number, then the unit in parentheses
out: 500 (rpm)
